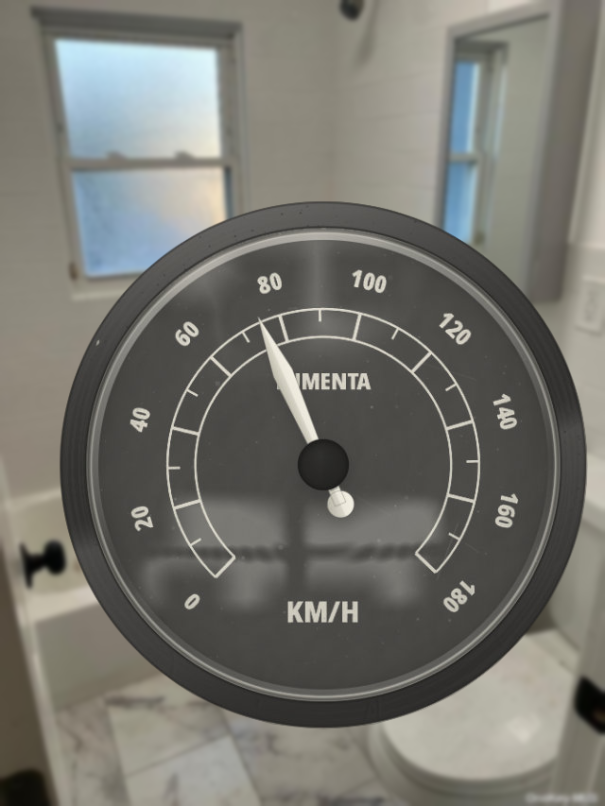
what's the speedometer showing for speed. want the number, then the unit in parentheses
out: 75 (km/h)
